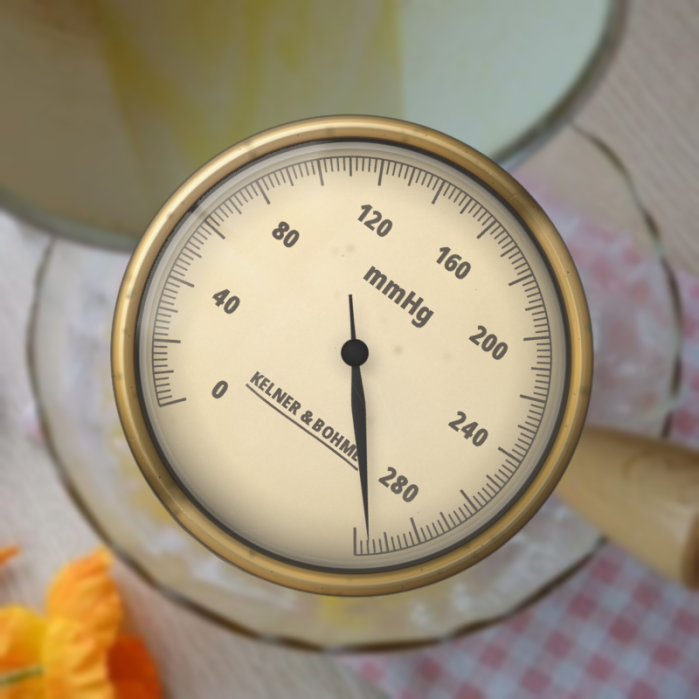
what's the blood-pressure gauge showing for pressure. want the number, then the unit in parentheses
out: 296 (mmHg)
